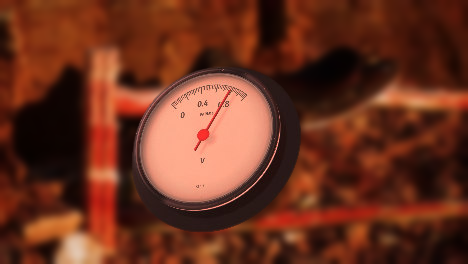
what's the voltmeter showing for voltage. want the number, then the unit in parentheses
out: 0.8 (V)
